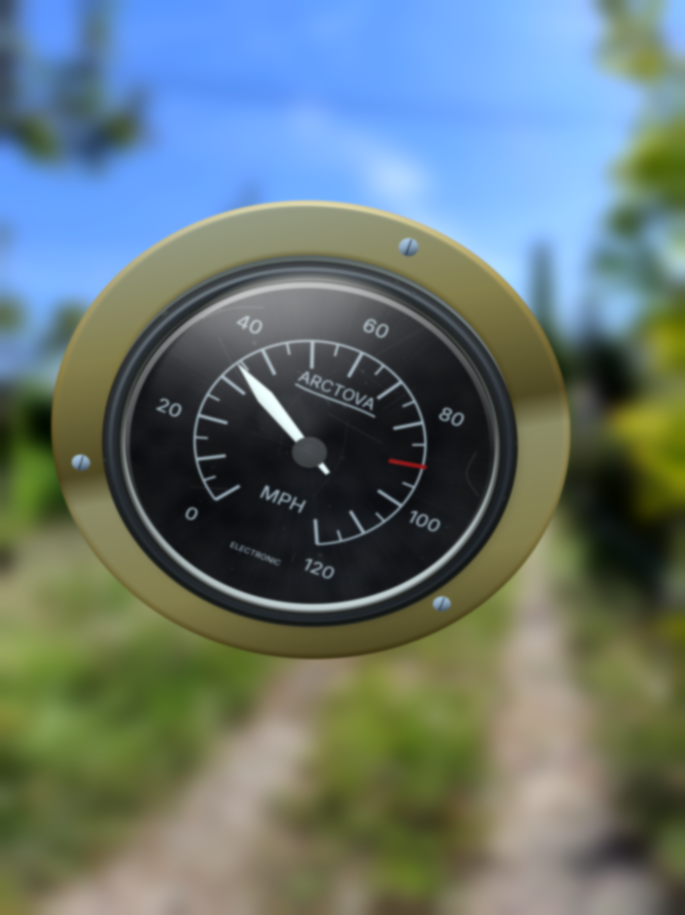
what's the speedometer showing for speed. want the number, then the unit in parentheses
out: 35 (mph)
